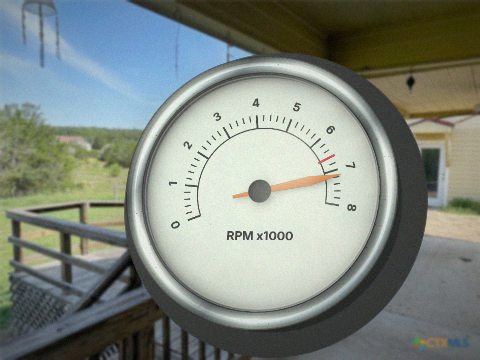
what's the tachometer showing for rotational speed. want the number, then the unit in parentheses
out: 7200 (rpm)
